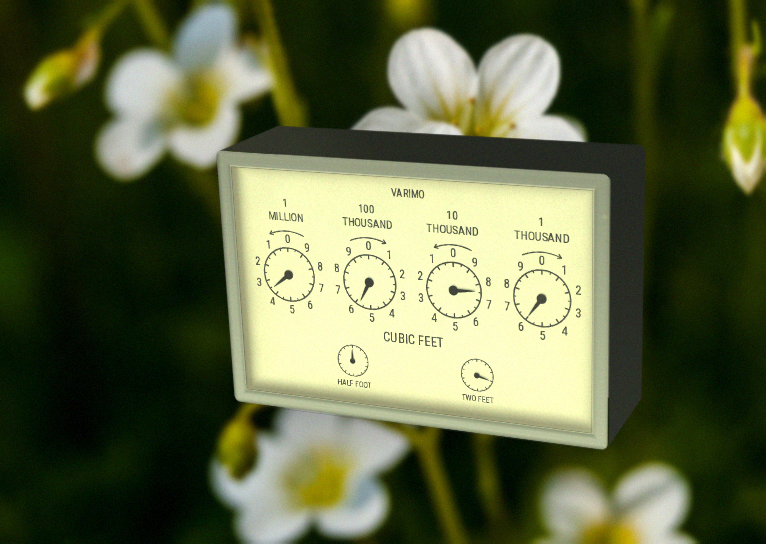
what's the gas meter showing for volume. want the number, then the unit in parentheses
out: 357600 (ft³)
